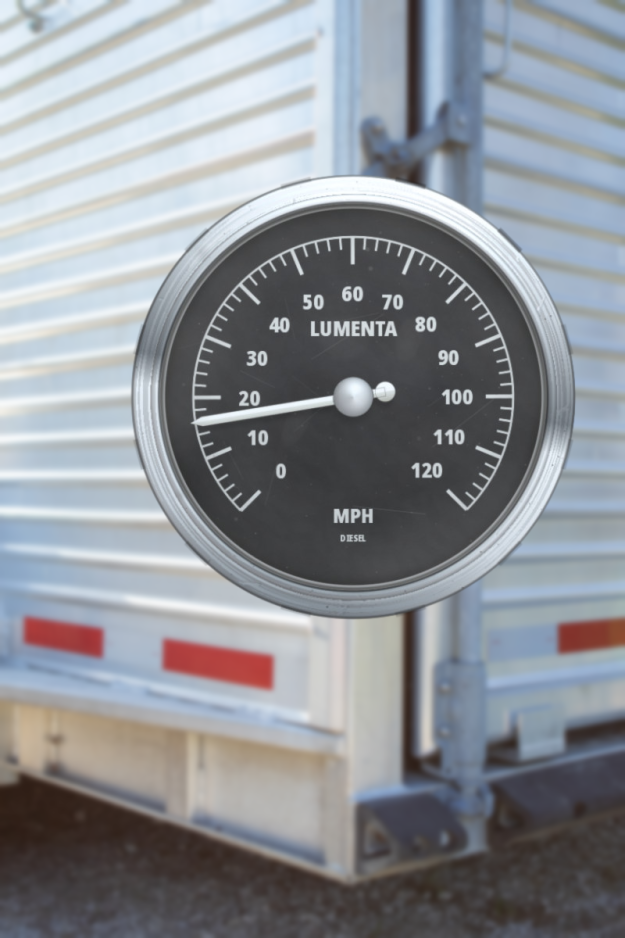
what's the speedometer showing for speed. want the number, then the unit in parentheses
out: 16 (mph)
